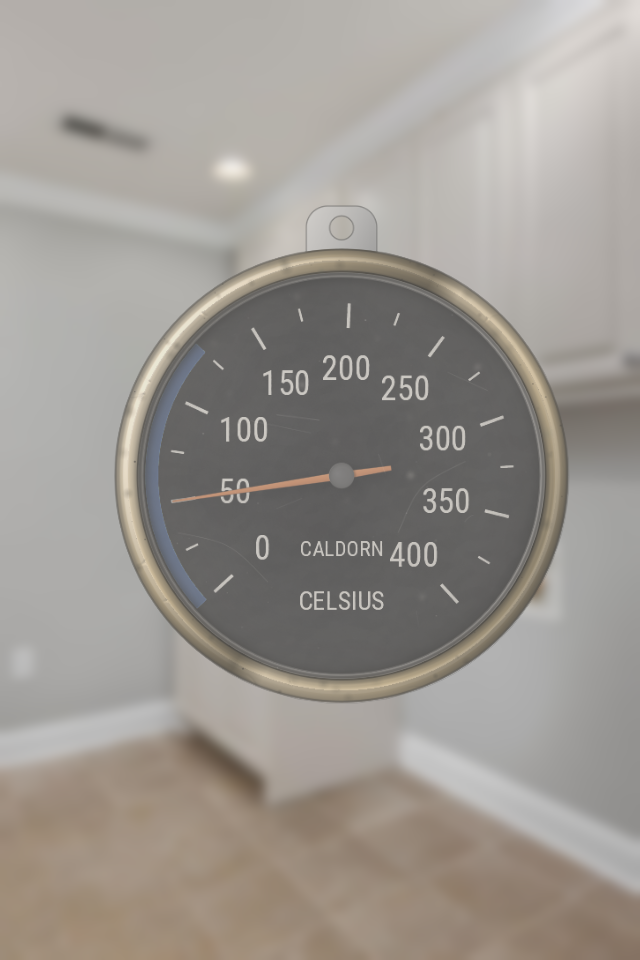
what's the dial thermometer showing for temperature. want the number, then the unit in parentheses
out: 50 (°C)
